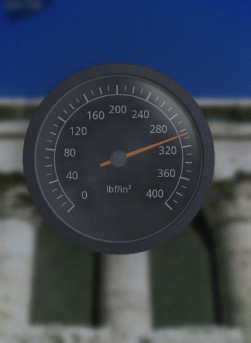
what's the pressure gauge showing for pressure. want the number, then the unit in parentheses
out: 305 (psi)
